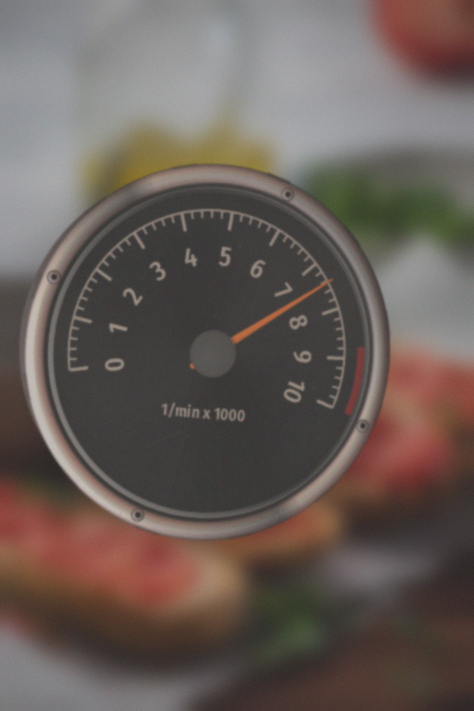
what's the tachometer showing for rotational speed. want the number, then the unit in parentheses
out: 7400 (rpm)
